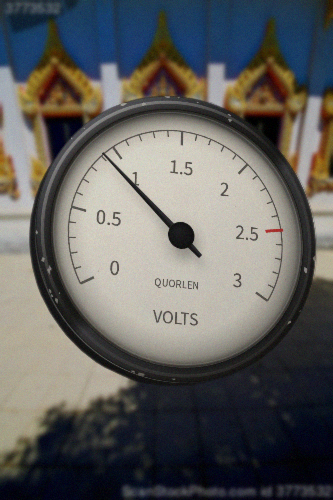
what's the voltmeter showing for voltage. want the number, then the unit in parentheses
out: 0.9 (V)
